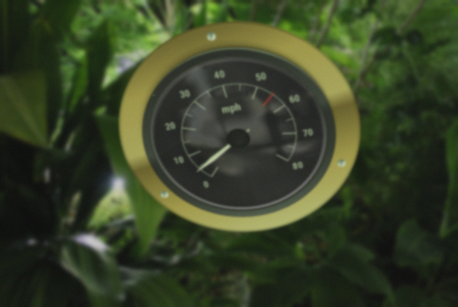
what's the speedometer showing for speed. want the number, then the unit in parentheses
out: 5 (mph)
